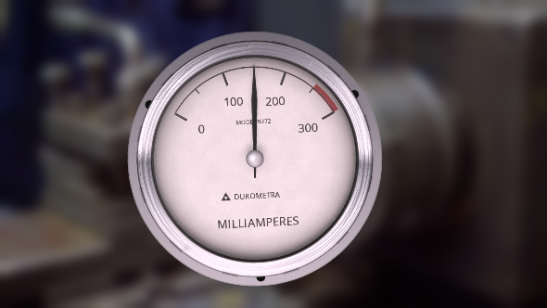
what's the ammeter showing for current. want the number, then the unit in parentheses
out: 150 (mA)
